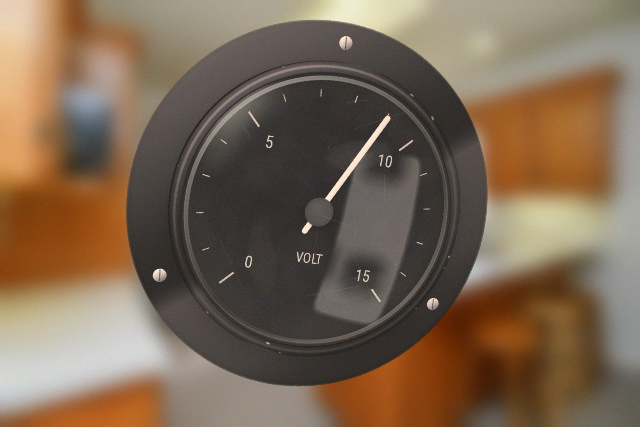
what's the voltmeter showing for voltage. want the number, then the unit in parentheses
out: 9 (V)
